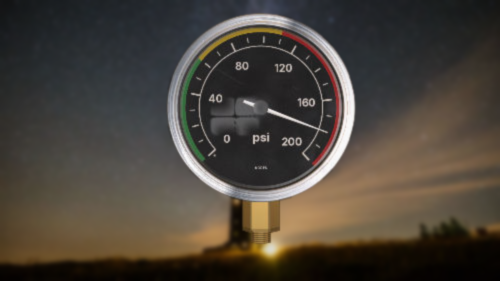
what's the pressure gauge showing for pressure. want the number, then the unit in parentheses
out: 180 (psi)
